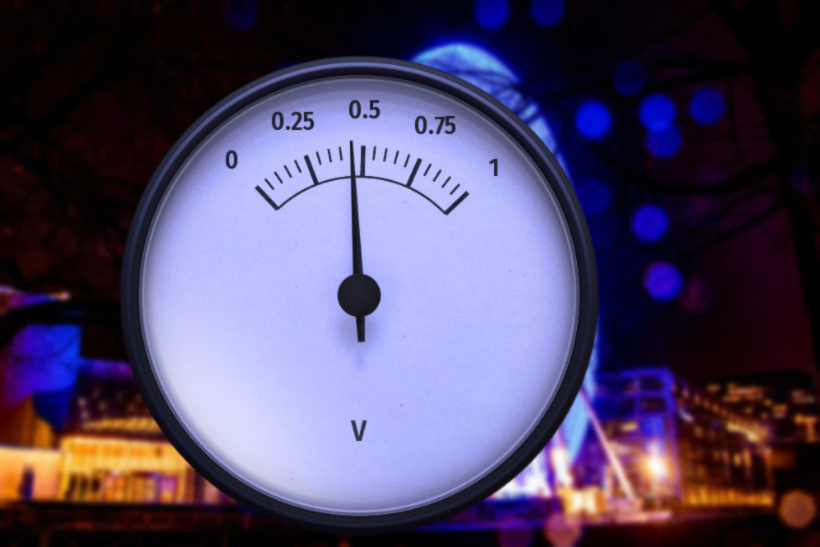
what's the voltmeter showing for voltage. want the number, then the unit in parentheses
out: 0.45 (V)
